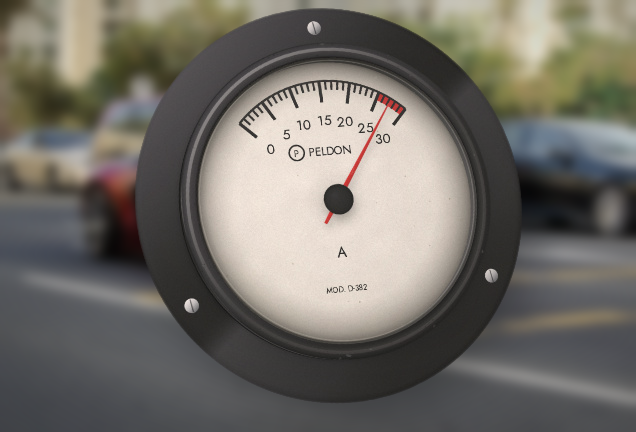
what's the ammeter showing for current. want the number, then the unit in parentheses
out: 27 (A)
